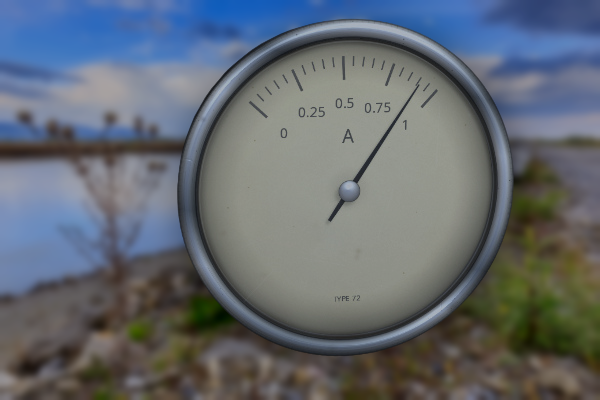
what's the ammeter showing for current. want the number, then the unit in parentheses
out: 0.9 (A)
